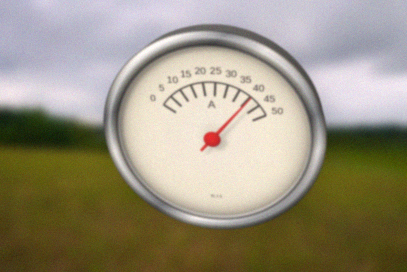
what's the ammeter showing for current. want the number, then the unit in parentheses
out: 40 (A)
